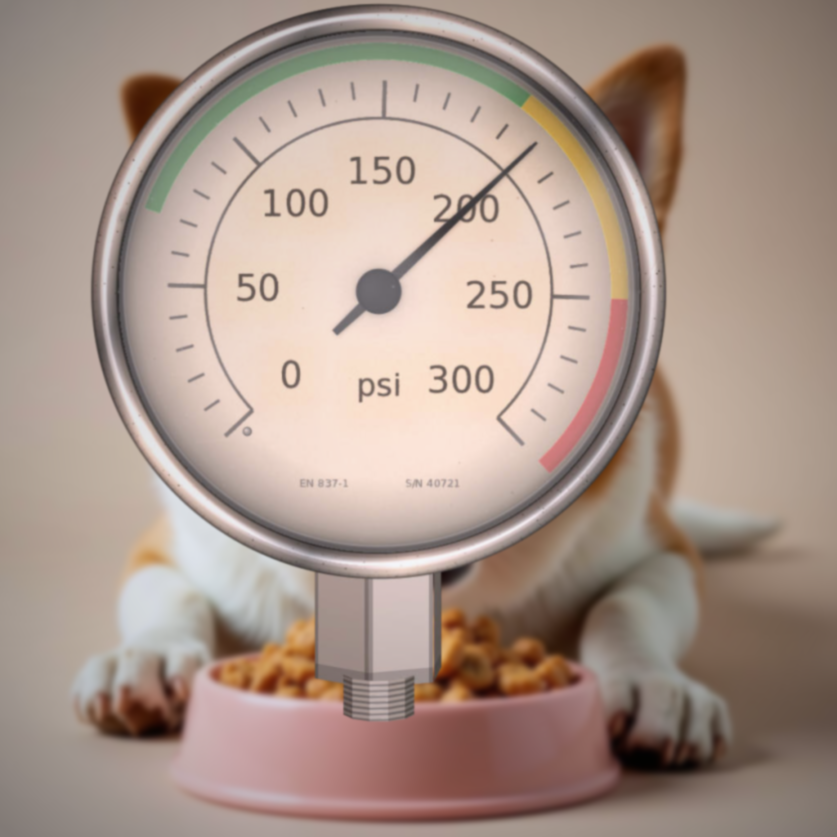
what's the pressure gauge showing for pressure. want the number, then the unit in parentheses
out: 200 (psi)
